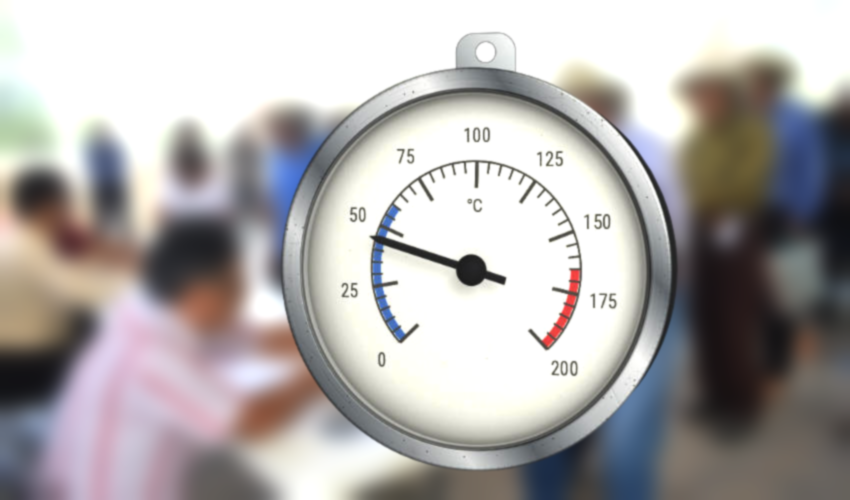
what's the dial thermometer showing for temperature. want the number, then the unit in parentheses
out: 45 (°C)
